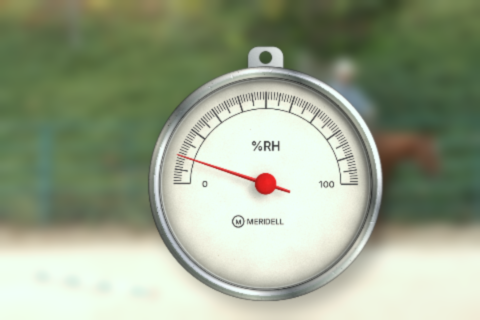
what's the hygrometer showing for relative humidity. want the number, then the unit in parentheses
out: 10 (%)
